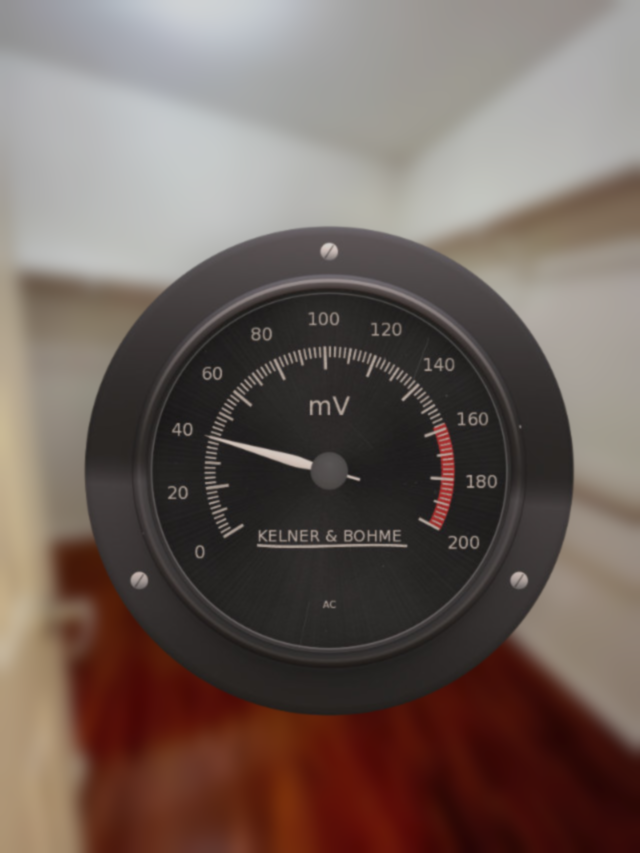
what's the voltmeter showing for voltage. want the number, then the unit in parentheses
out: 40 (mV)
